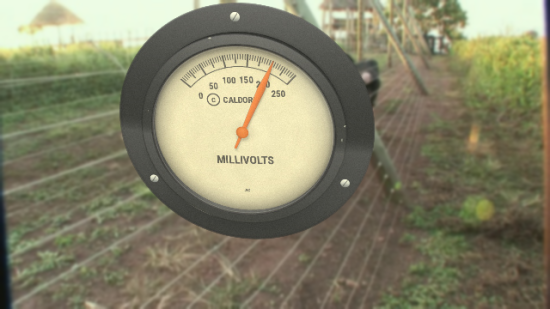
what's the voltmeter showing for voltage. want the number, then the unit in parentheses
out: 200 (mV)
